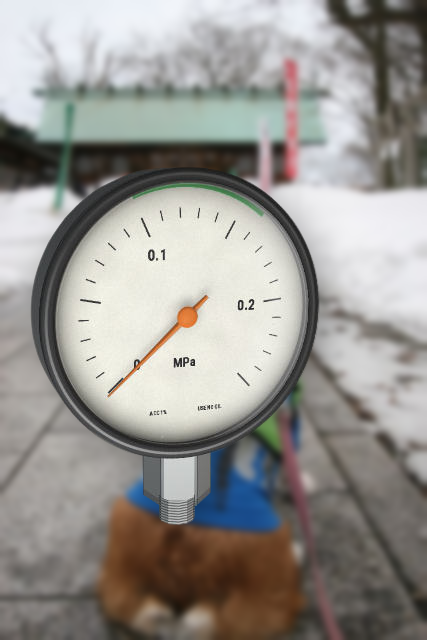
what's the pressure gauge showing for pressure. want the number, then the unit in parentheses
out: 0 (MPa)
